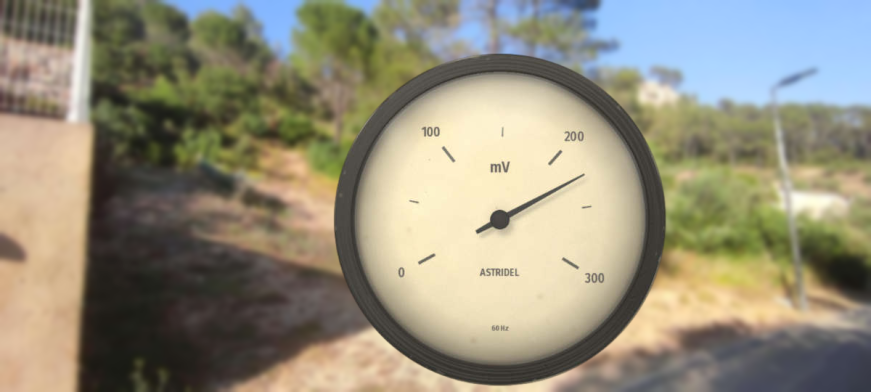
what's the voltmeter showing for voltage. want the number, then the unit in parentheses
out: 225 (mV)
